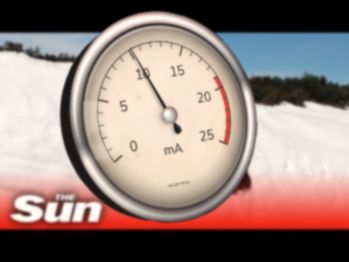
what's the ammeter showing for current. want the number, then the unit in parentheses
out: 10 (mA)
